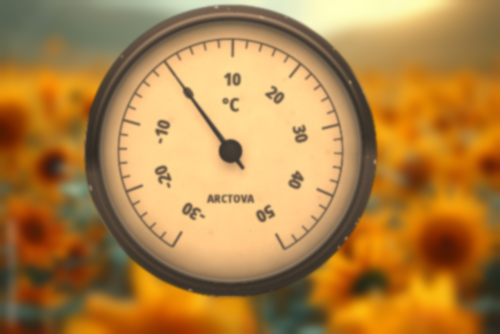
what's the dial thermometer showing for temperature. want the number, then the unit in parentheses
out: 0 (°C)
